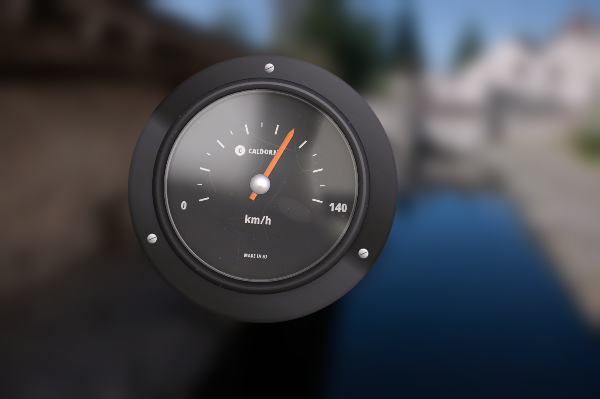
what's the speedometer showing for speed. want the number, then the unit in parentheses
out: 90 (km/h)
